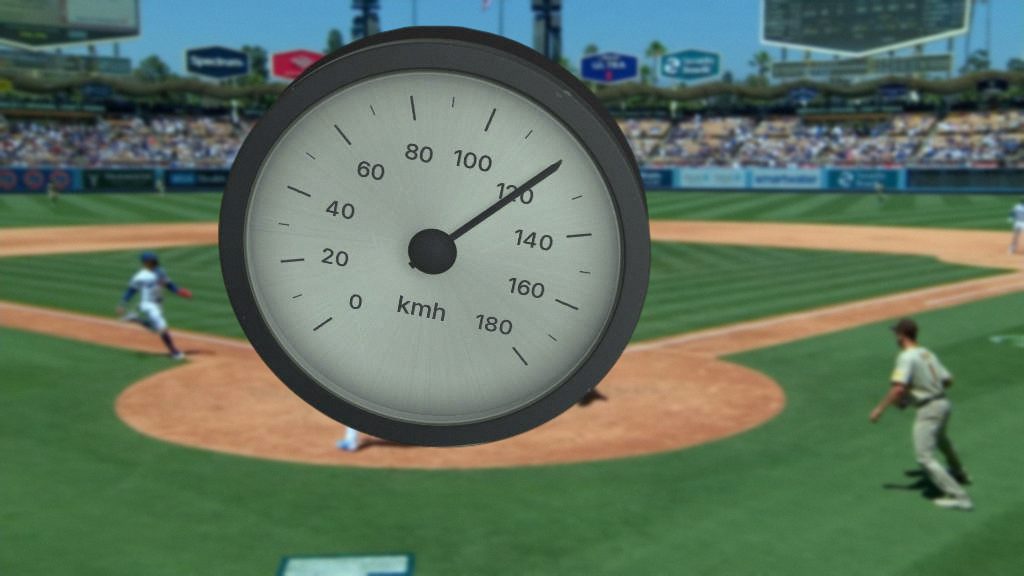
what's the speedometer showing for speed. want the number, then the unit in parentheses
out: 120 (km/h)
